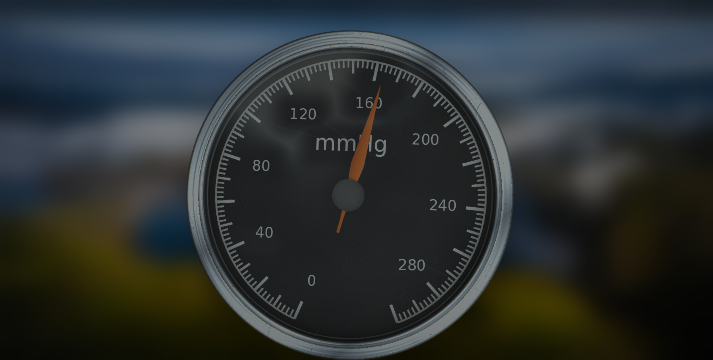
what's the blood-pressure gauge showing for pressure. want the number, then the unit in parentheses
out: 164 (mmHg)
